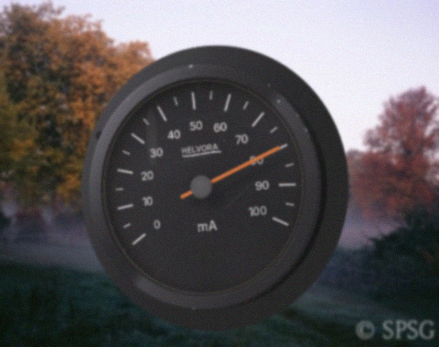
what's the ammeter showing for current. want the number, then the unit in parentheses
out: 80 (mA)
